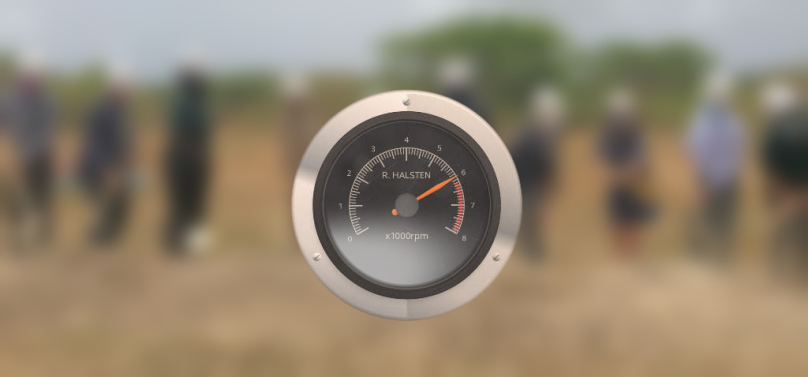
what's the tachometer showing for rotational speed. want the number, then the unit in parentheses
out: 6000 (rpm)
